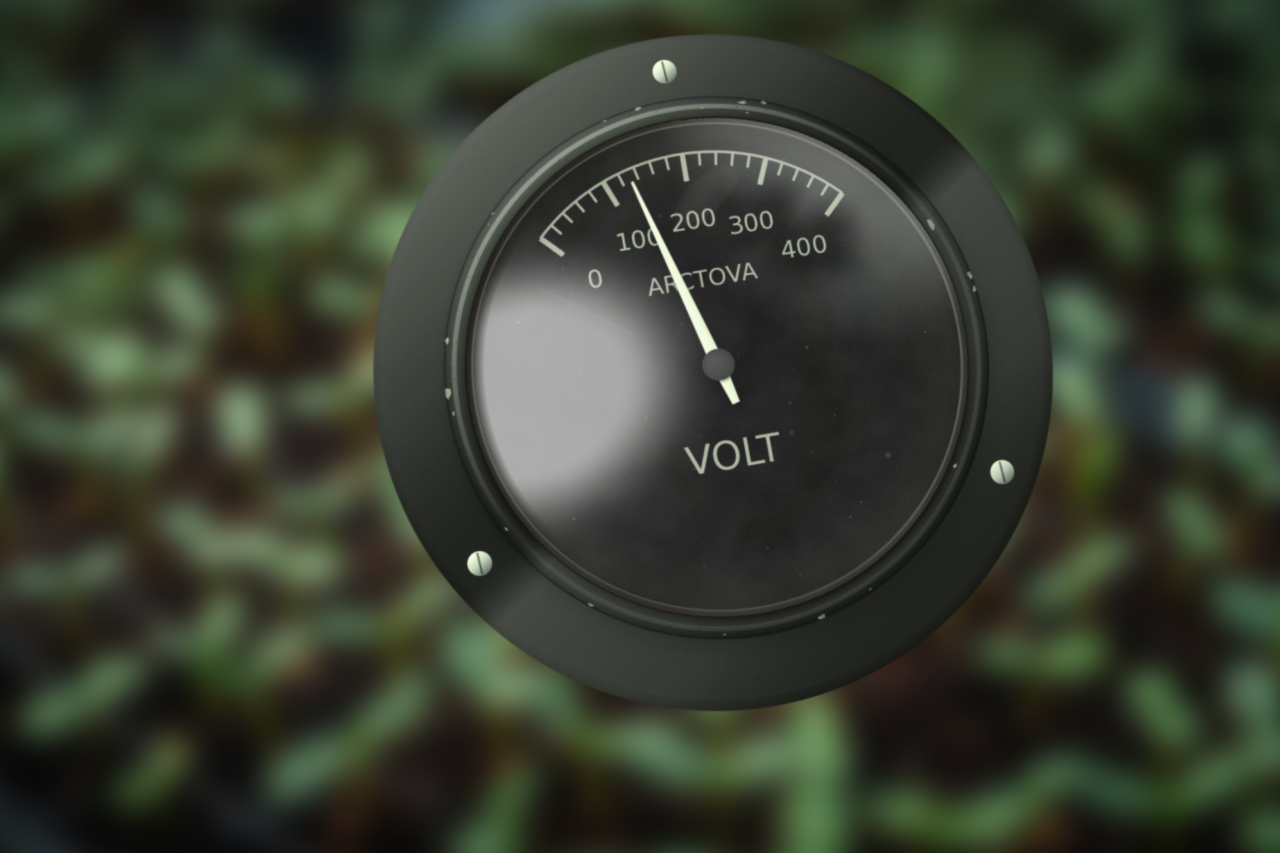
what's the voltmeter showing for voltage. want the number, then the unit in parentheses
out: 130 (V)
